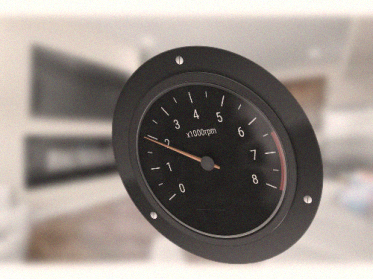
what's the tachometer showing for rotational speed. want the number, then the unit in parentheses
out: 2000 (rpm)
